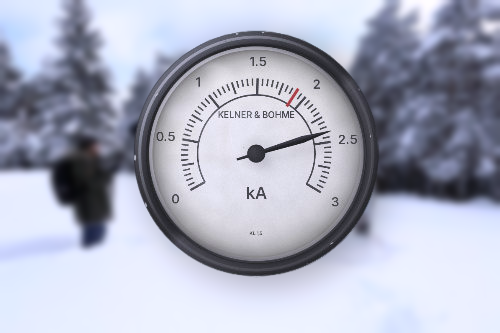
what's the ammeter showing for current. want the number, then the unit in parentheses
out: 2.4 (kA)
